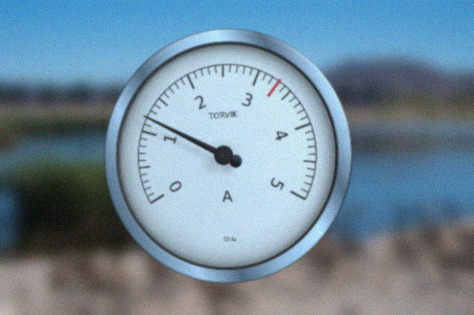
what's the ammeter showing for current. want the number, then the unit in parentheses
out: 1.2 (A)
